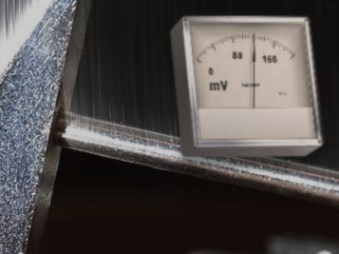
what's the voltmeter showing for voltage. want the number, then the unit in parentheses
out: 120 (mV)
